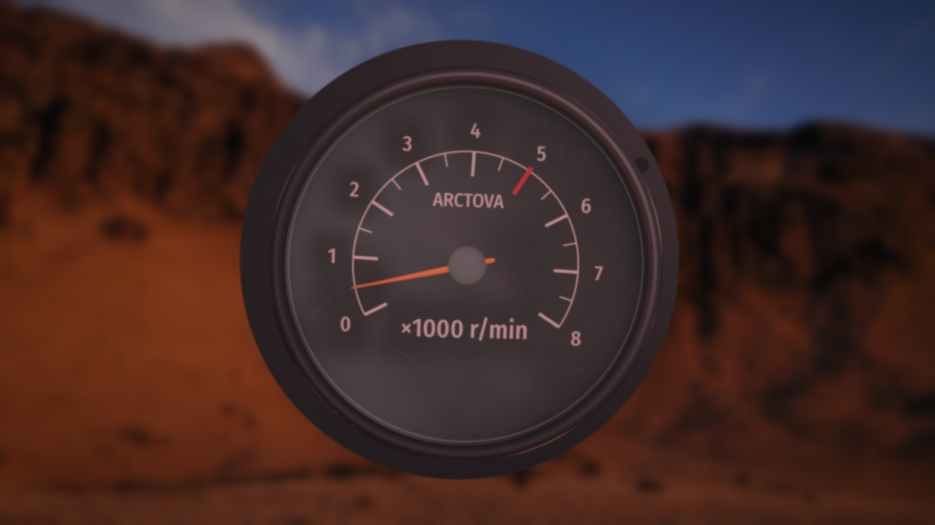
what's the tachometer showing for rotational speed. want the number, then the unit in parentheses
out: 500 (rpm)
